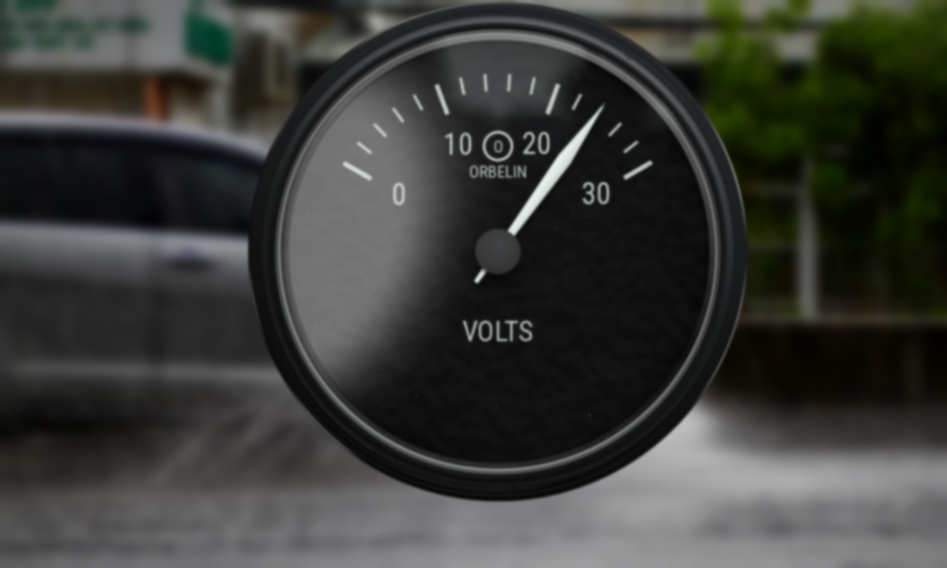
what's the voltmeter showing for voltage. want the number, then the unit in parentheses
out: 24 (V)
